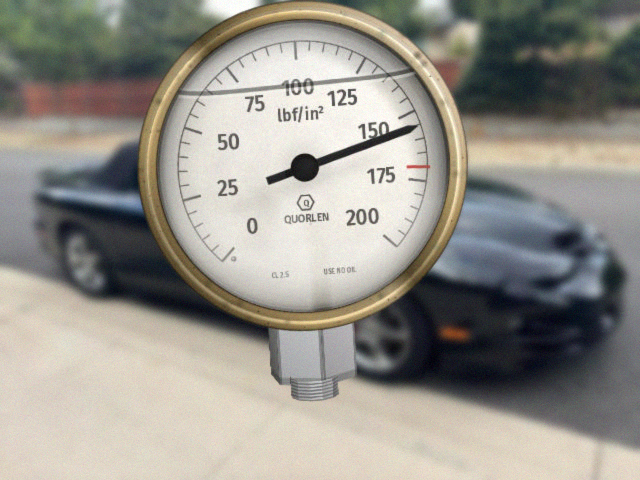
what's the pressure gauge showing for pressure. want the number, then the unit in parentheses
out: 155 (psi)
